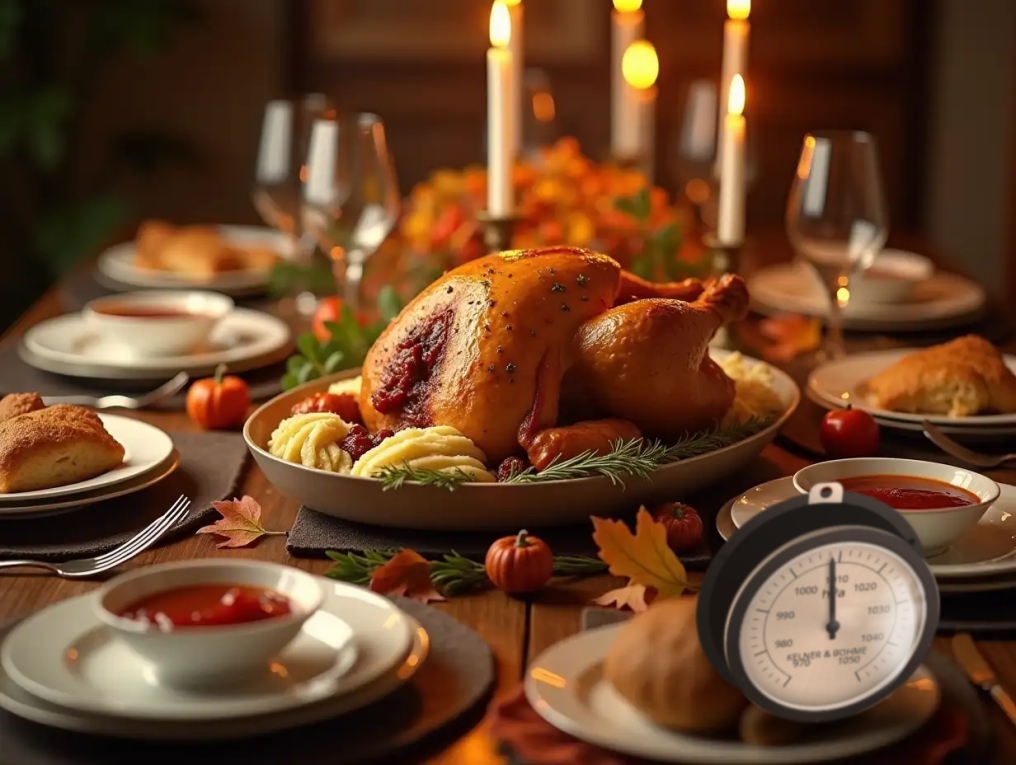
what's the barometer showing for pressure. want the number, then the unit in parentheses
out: 1008 (hPa)
